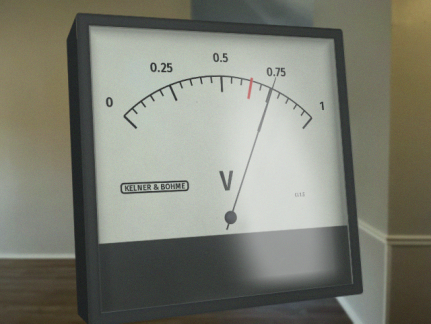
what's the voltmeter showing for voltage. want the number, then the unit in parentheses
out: 0.75 (V)
